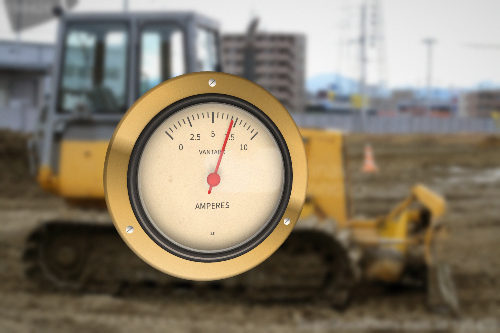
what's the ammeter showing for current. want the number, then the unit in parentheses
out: 7 (A)
